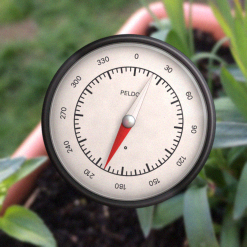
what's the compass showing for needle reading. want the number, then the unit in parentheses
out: 200 (°)
